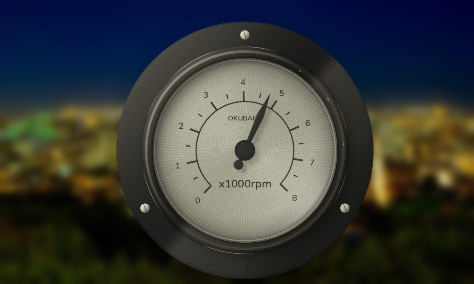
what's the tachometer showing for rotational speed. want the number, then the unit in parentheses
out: 4750 (rpm)
